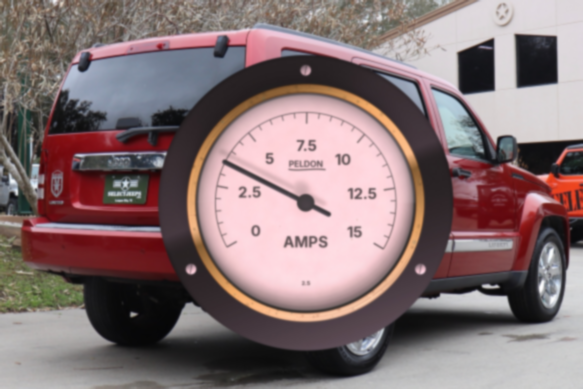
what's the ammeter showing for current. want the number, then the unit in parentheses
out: 3.5 (A)
